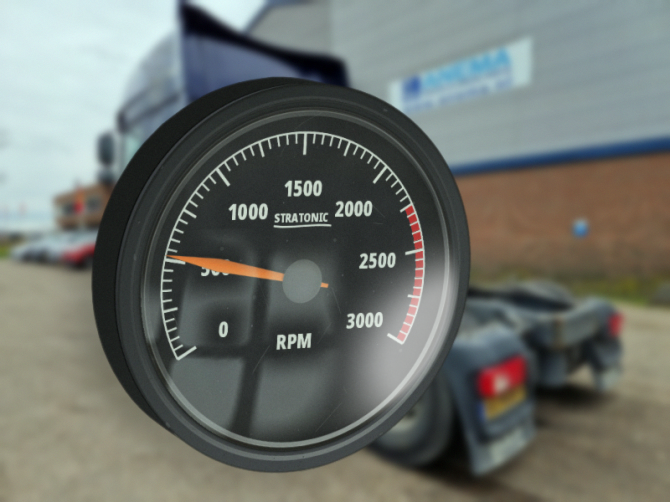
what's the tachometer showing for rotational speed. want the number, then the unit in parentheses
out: 525 (rpm)
